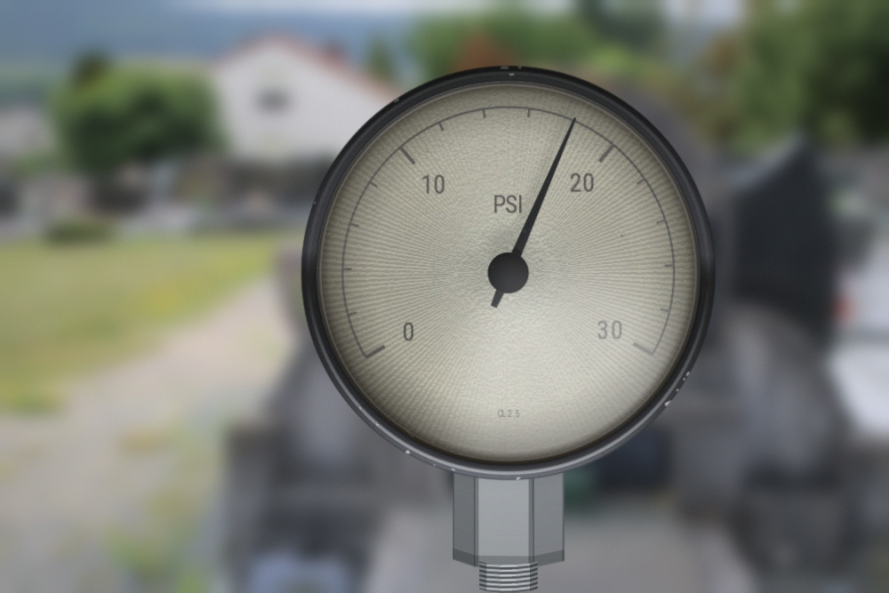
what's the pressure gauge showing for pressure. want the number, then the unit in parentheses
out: 18 (psi)
